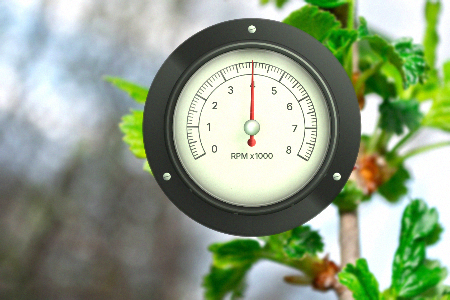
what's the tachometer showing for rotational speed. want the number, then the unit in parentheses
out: 4000 (rpm)
